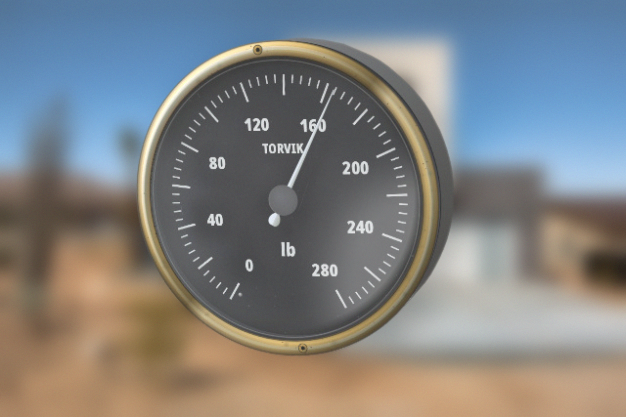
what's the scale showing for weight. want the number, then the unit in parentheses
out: 164 (lb)
